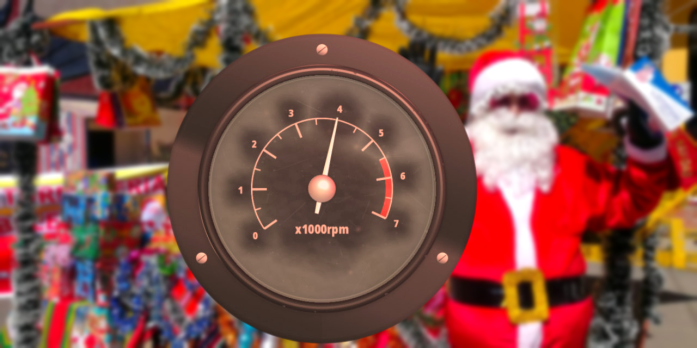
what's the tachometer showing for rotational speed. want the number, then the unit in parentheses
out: 4000 (rpm)
